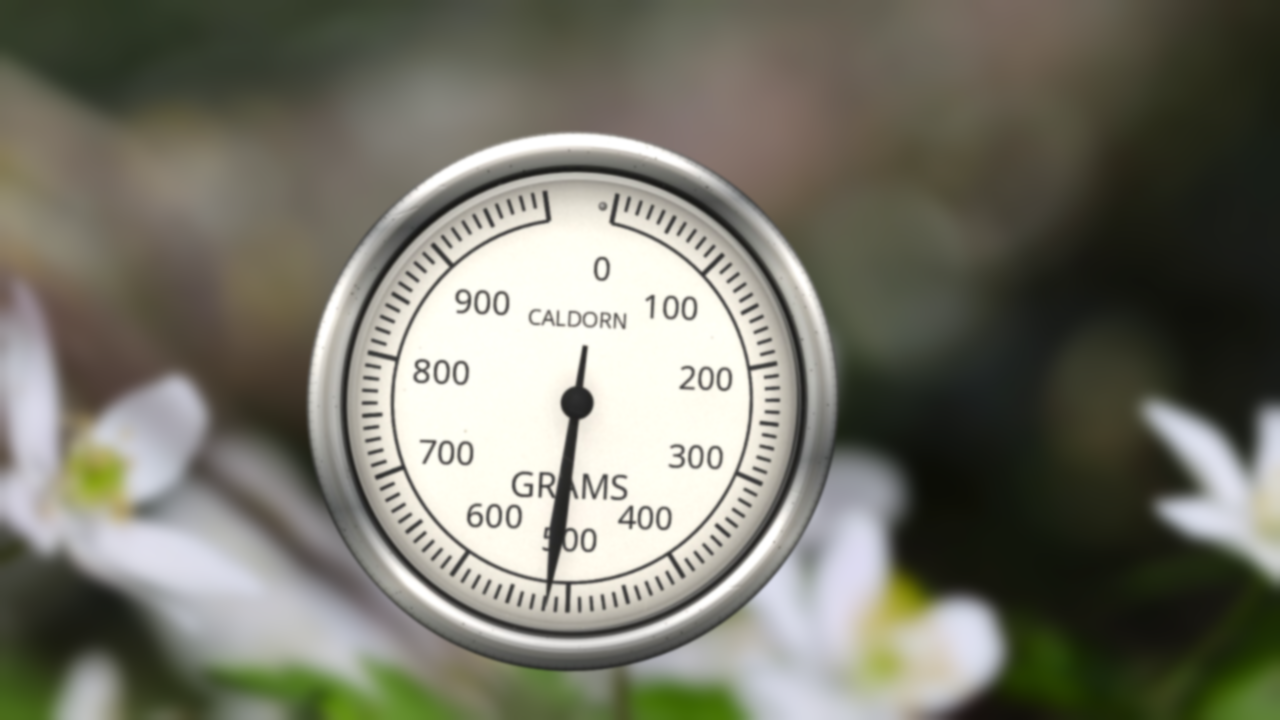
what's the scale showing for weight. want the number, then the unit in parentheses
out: 520 (g)
